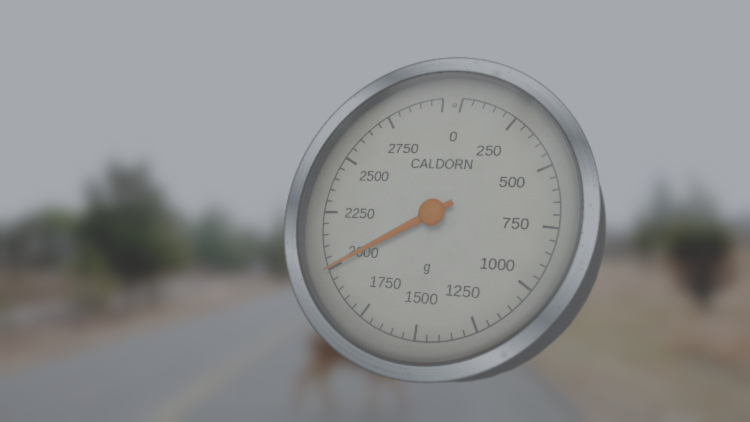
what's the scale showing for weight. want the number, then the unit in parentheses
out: 2000 (g)
